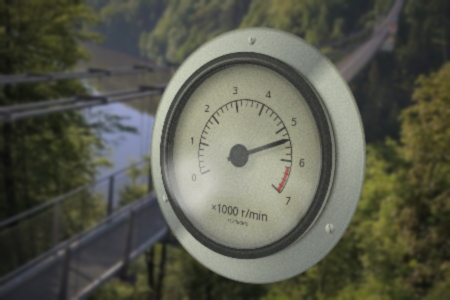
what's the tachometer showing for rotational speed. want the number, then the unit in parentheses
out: 5400 (rpm)
